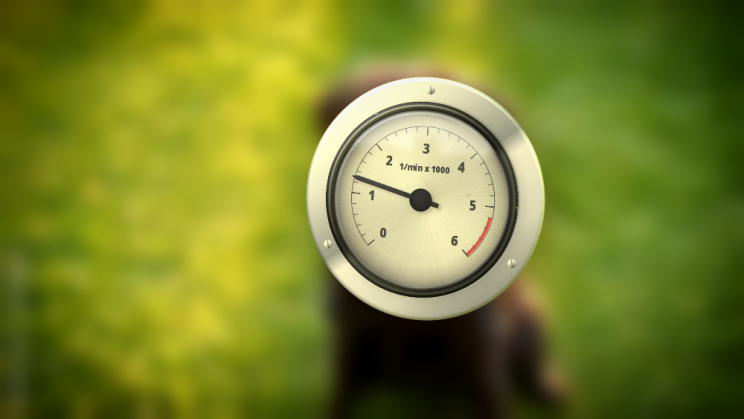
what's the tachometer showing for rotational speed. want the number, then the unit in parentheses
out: 1300 (rpm)
